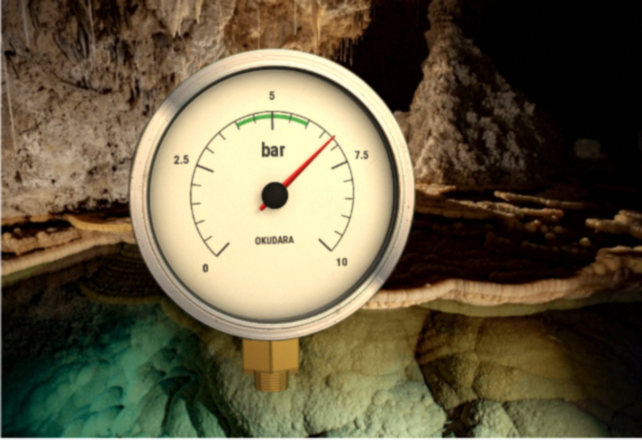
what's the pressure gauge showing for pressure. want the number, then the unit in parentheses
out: 6.75 (bar)
